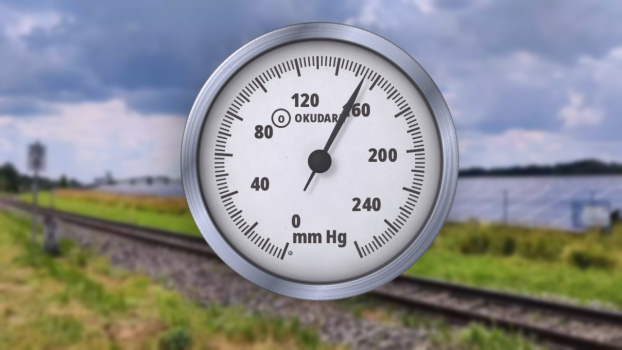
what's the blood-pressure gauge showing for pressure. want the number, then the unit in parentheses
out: 154 (mmHg)
